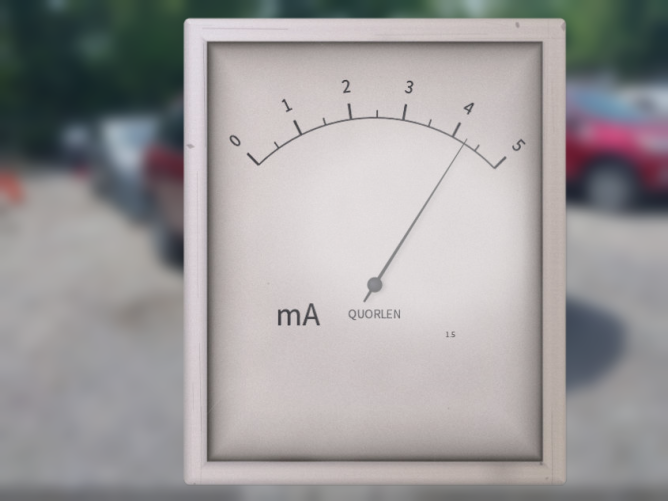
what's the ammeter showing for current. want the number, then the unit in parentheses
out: 4.25 (mA)
